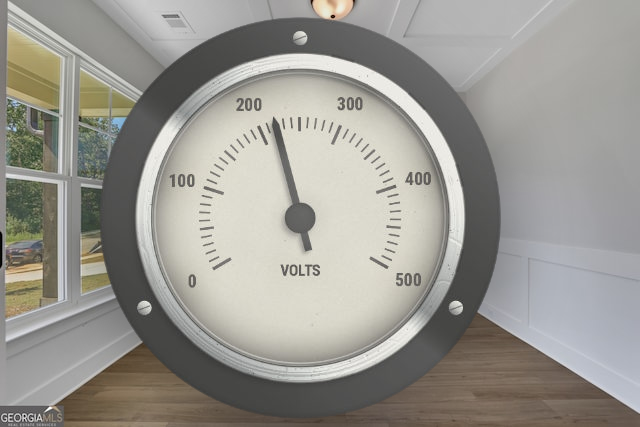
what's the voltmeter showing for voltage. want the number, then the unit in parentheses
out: 220 (V)
